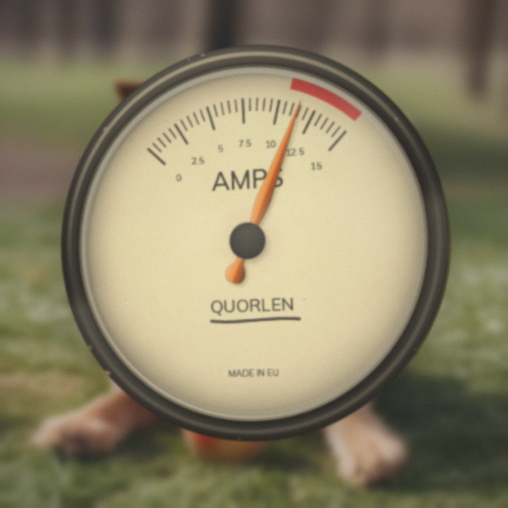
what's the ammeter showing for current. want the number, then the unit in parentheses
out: 11.5 (A)
